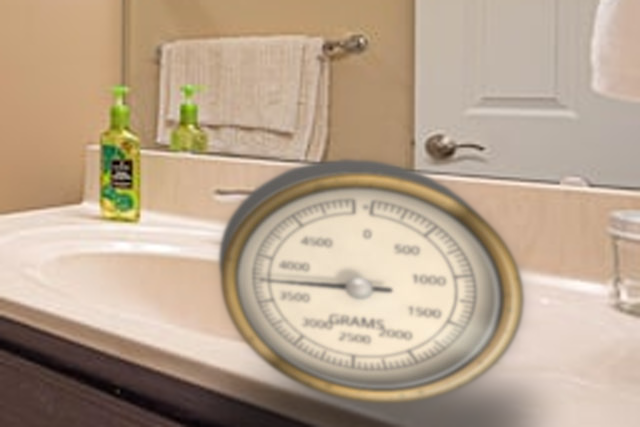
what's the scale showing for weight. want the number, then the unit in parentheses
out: 3750 (g)
